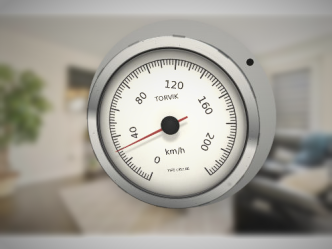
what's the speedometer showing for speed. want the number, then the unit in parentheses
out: 30 (km/h)
